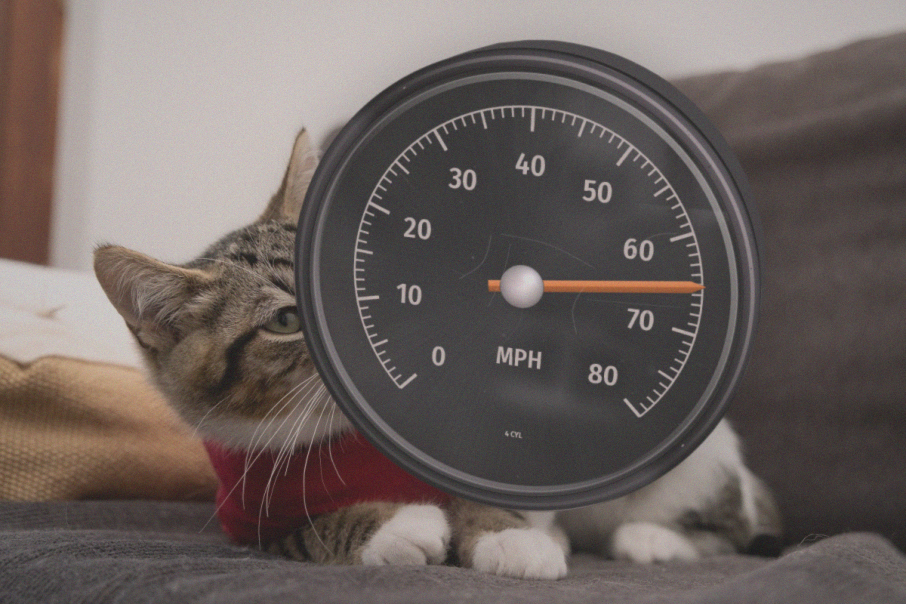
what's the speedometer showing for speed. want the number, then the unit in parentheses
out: 65 (mph)
